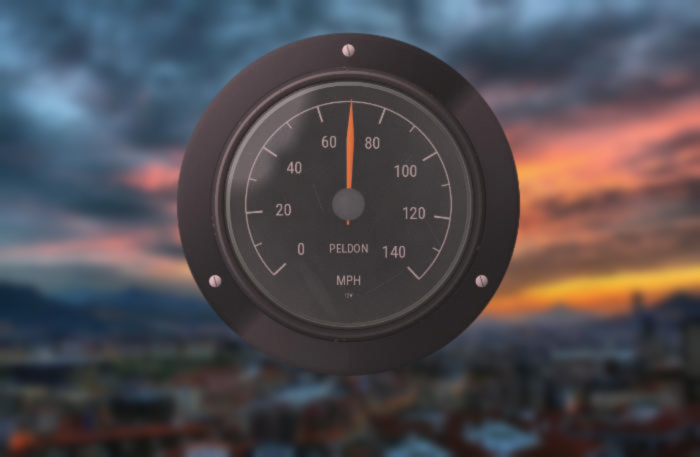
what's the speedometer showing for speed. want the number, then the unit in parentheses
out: 70 (mph)
